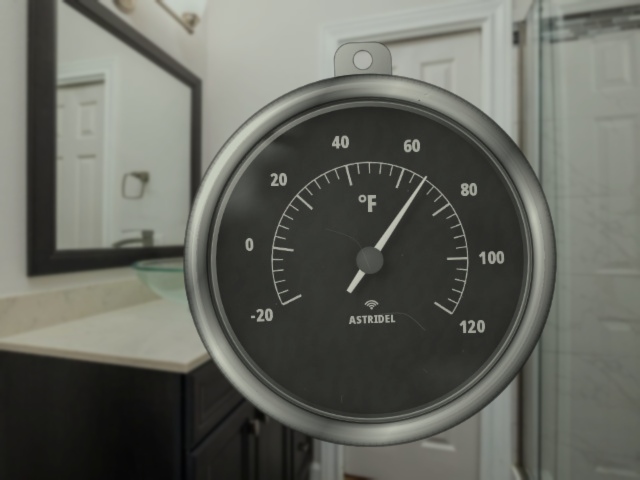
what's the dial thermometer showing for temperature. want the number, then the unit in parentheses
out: 68 (°F)
